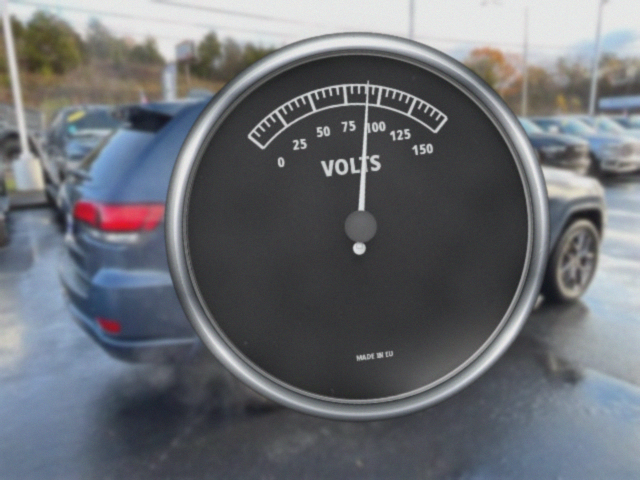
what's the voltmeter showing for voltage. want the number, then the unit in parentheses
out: 90 (V)
